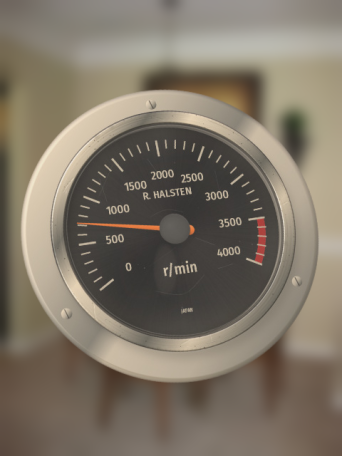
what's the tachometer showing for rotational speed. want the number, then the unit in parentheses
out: 700 (rpm)
